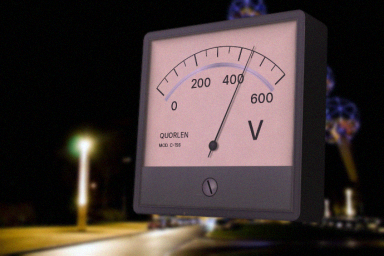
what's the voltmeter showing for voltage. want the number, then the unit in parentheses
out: 450 (V)
